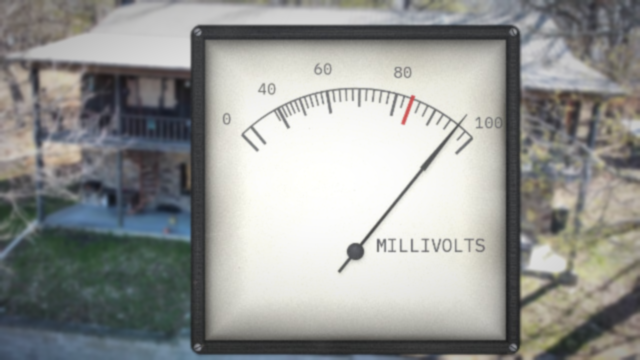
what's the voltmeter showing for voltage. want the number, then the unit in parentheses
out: 96 (mV)
